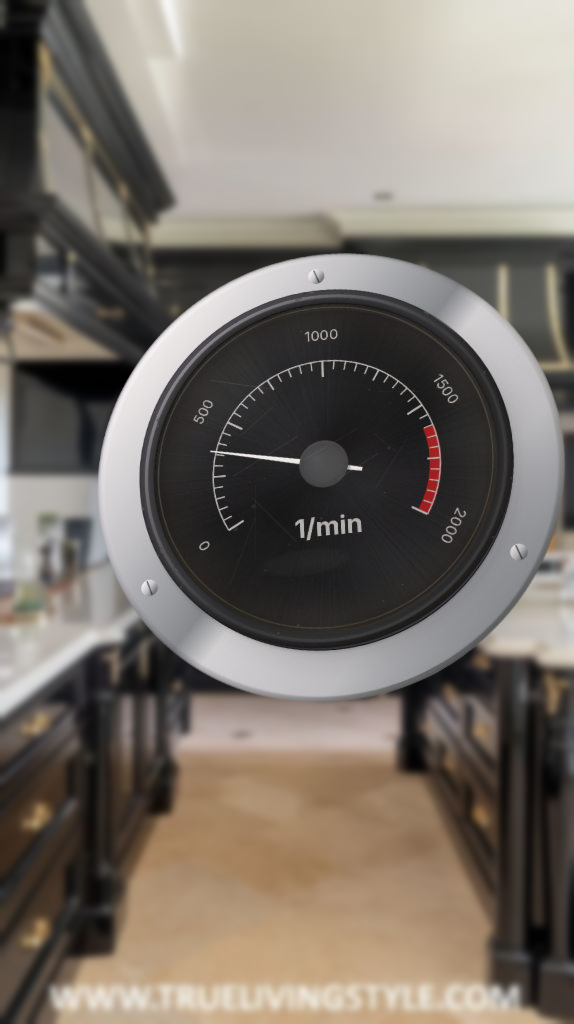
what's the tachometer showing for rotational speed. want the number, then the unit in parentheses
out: 350 (rpm)
